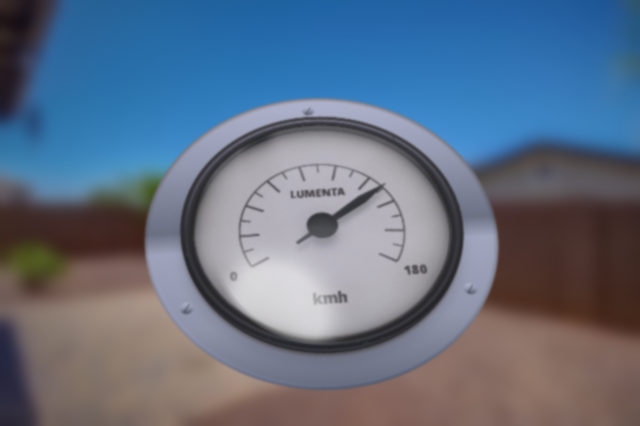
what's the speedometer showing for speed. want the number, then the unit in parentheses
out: 130 (km/h)
